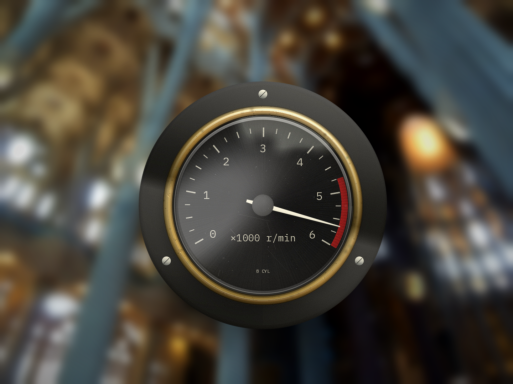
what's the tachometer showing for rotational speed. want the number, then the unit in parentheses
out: 5625 (rpm)
